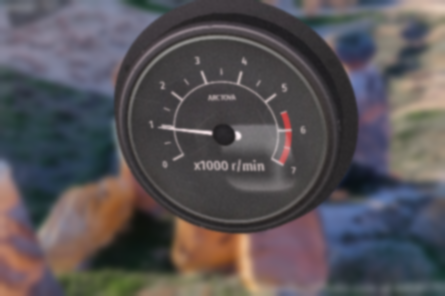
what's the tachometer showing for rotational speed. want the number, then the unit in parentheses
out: 1000 (rpm)
